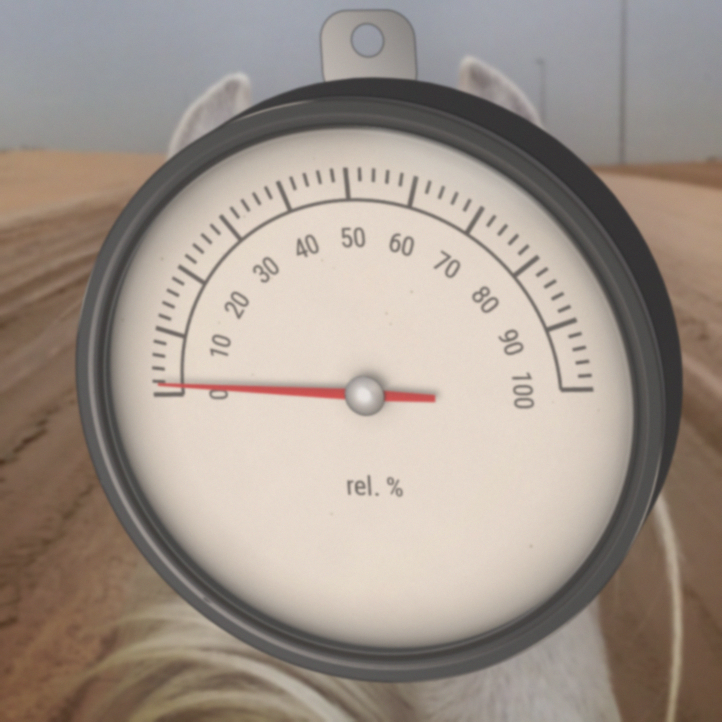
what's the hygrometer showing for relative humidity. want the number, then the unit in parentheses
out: 2 (%)
